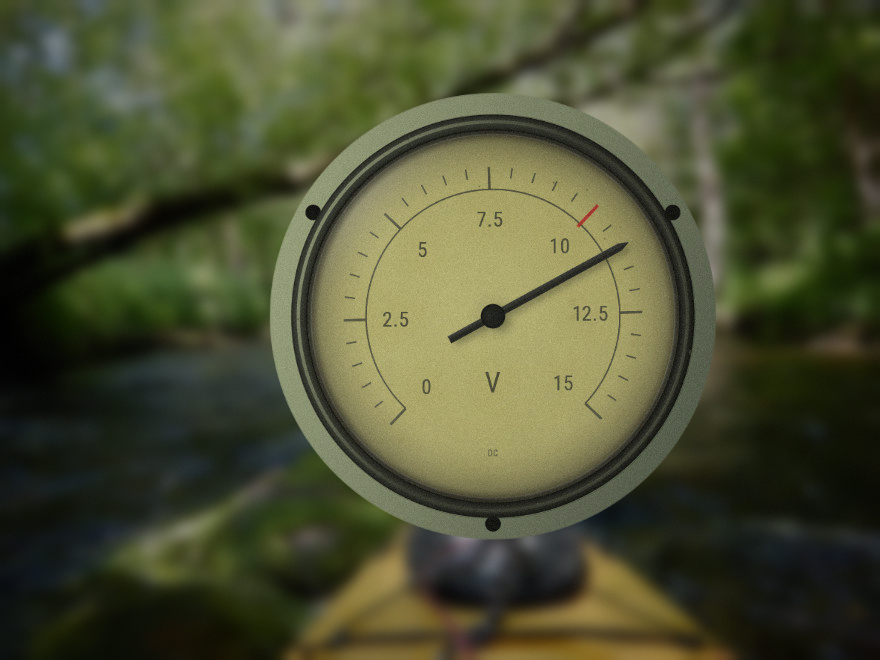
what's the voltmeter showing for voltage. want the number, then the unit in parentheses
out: 11 (V)
